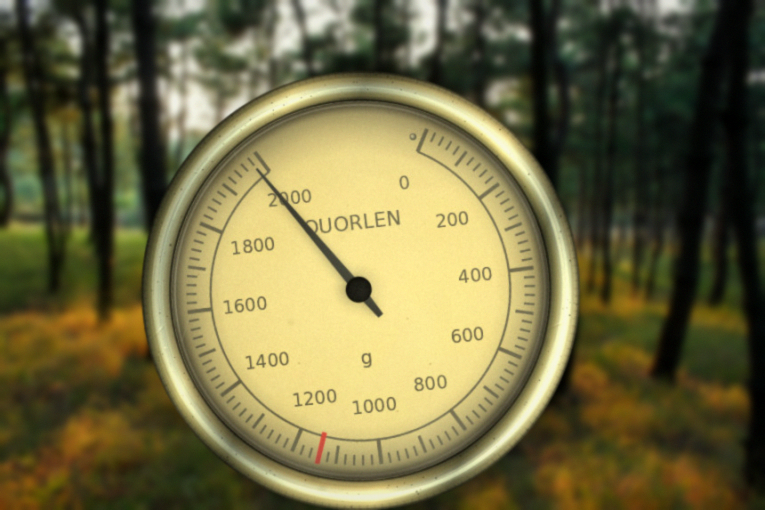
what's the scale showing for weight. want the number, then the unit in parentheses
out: 1980 (g)
